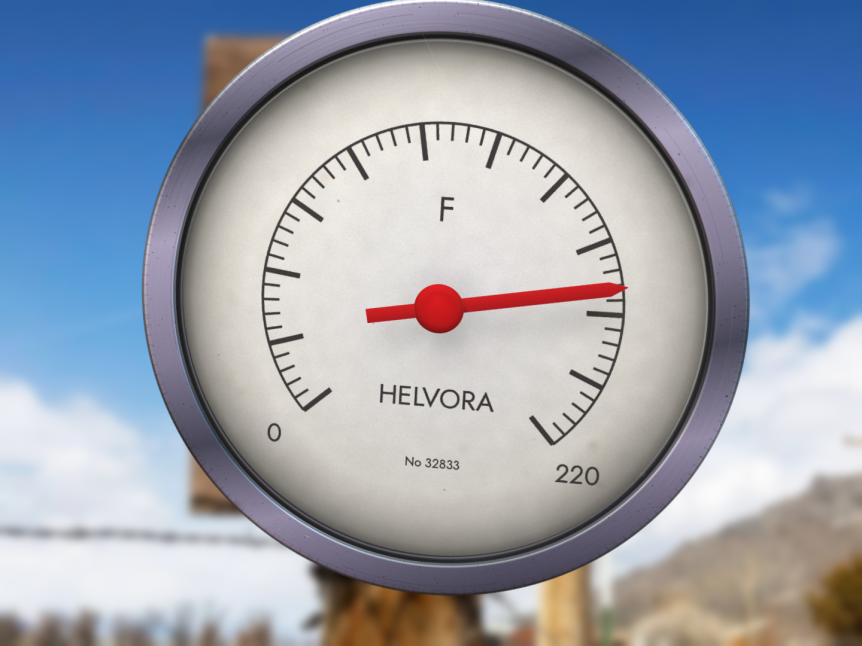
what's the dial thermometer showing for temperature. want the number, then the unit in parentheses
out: 172 (°F)
